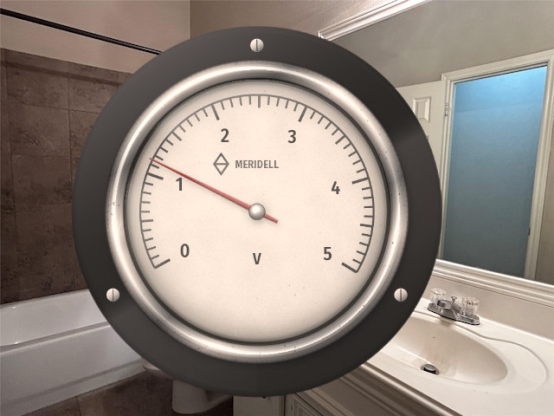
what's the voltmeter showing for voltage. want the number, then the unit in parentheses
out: 1.15 (V)
